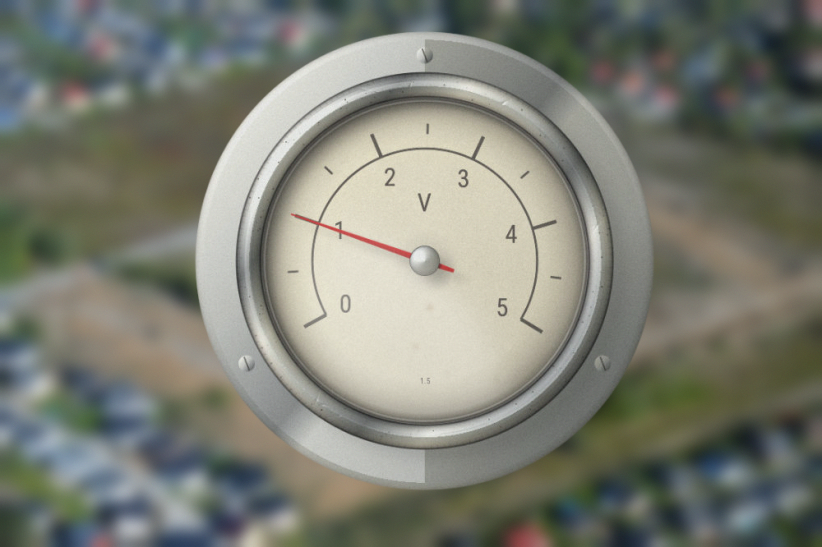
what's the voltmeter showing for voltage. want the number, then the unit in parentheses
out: 1 (V)
